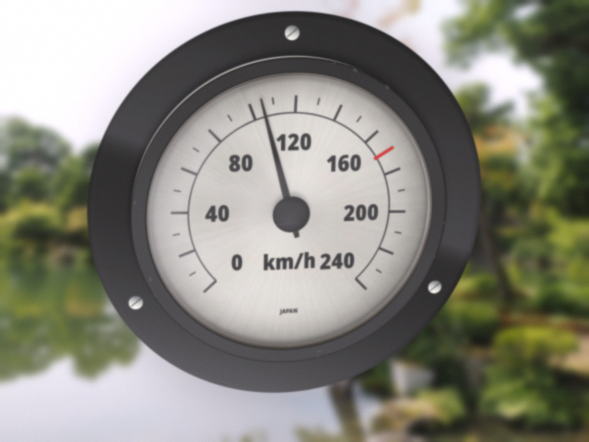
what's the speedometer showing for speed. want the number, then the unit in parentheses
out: 105 (km/h)
